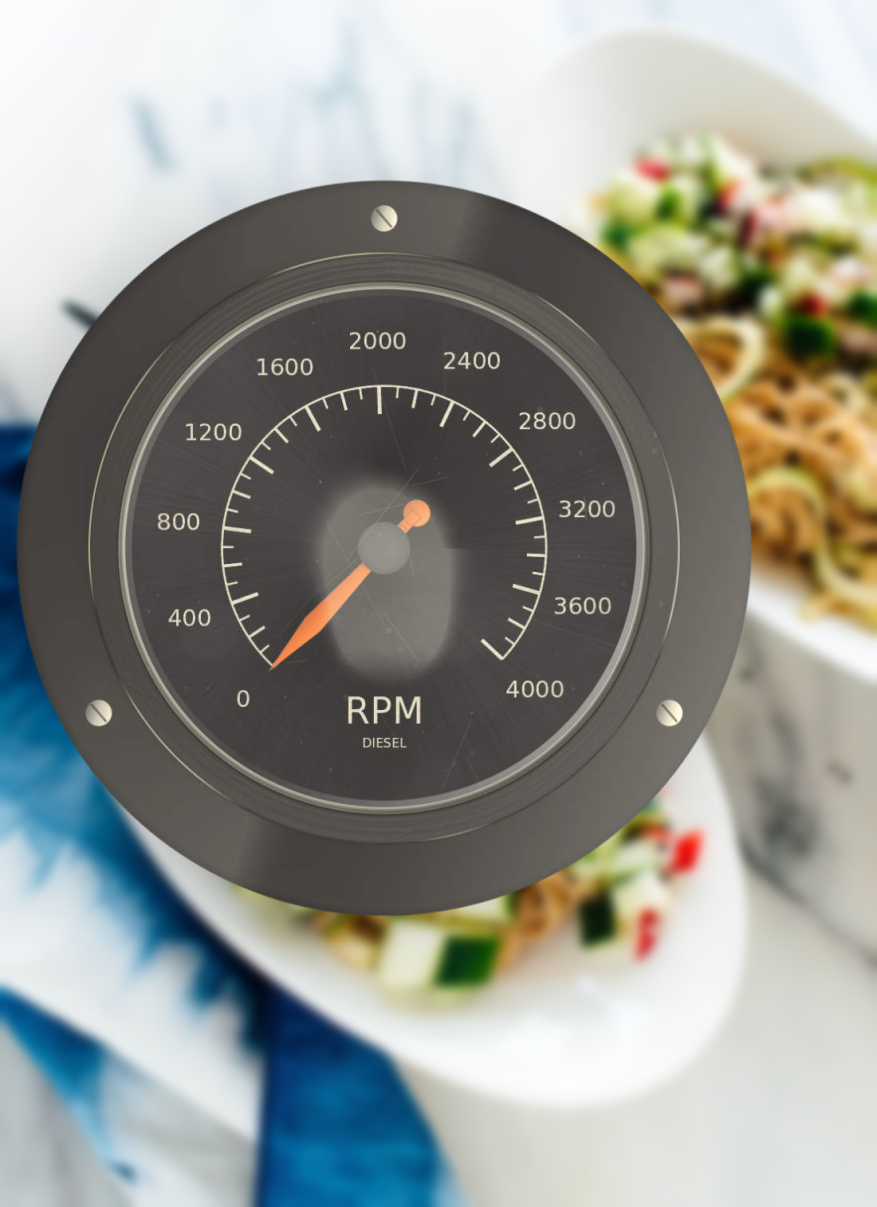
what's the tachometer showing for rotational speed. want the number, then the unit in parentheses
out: 0 (rpm)
